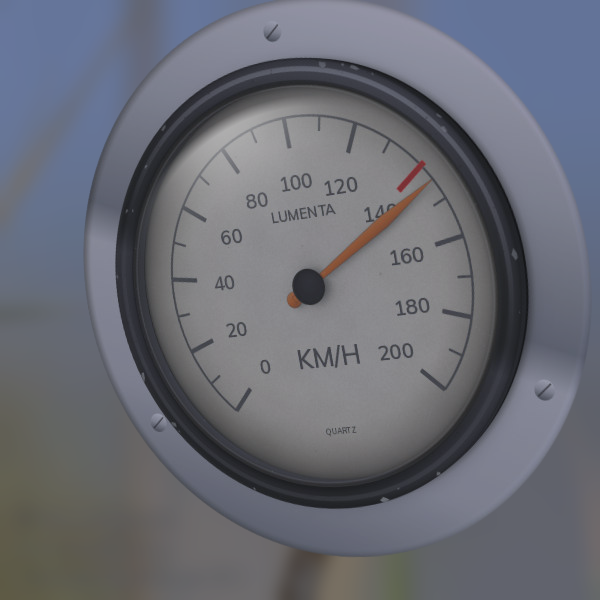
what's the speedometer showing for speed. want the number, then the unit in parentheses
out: 145 (km/h)
